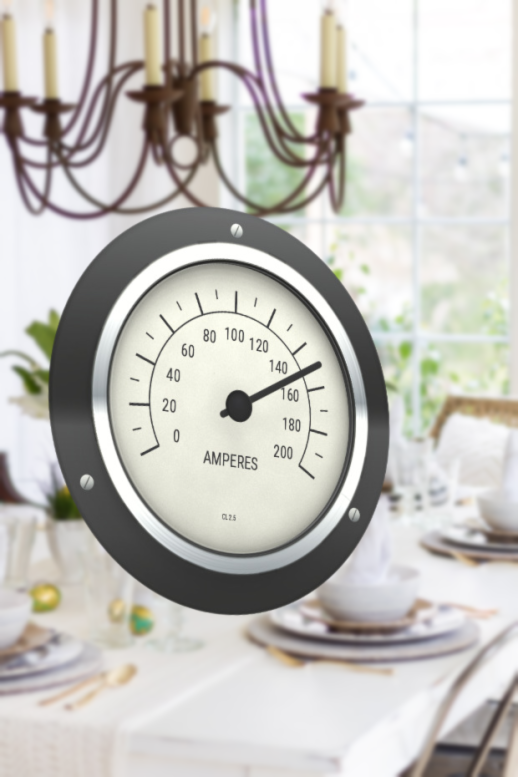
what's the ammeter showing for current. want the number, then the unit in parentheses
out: 150 (A)
